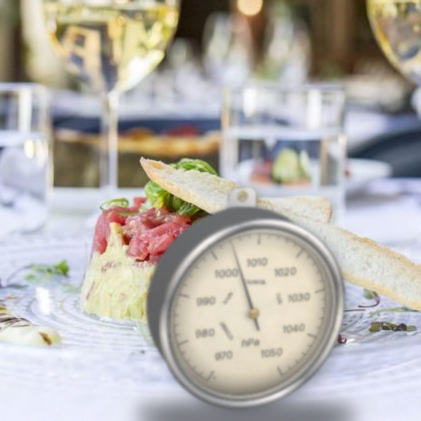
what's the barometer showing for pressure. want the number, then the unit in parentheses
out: 1004 (hPa)
